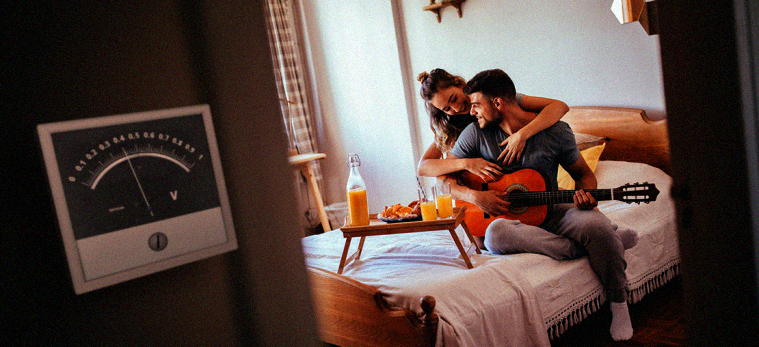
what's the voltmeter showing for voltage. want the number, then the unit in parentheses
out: 0.4 (V)
